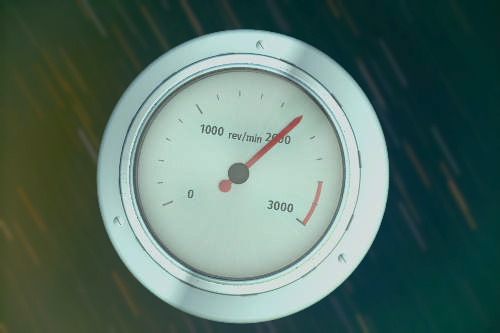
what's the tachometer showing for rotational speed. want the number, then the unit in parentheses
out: 2000 (rpm)
